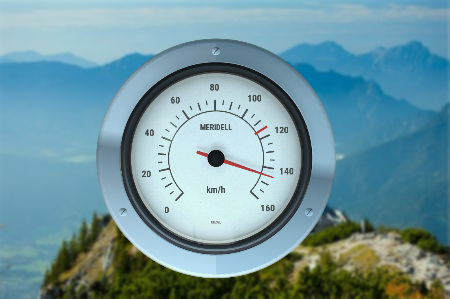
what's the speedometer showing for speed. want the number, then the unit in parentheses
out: 145 (km/h)
